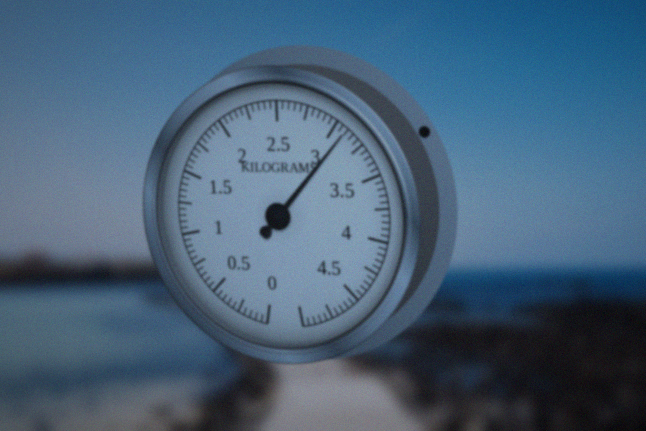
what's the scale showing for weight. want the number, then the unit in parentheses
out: 3.1 (kg)
